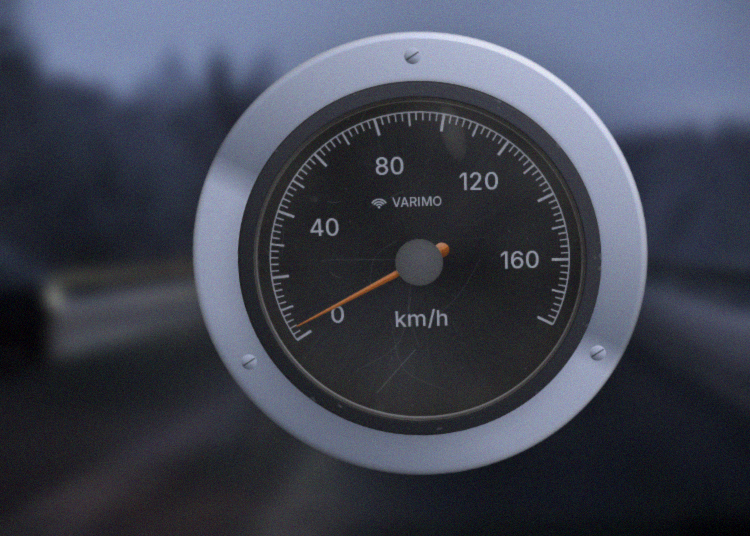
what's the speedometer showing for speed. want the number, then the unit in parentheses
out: 4 (km/h)
